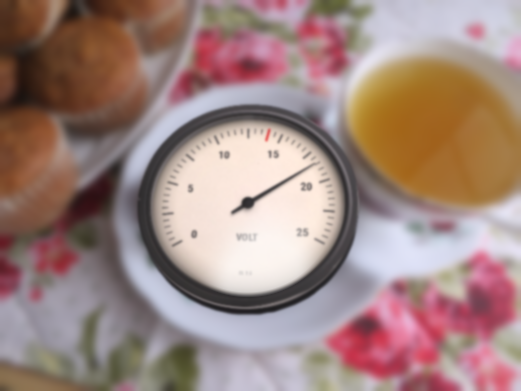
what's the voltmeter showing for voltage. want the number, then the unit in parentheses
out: 18.5 (V)
